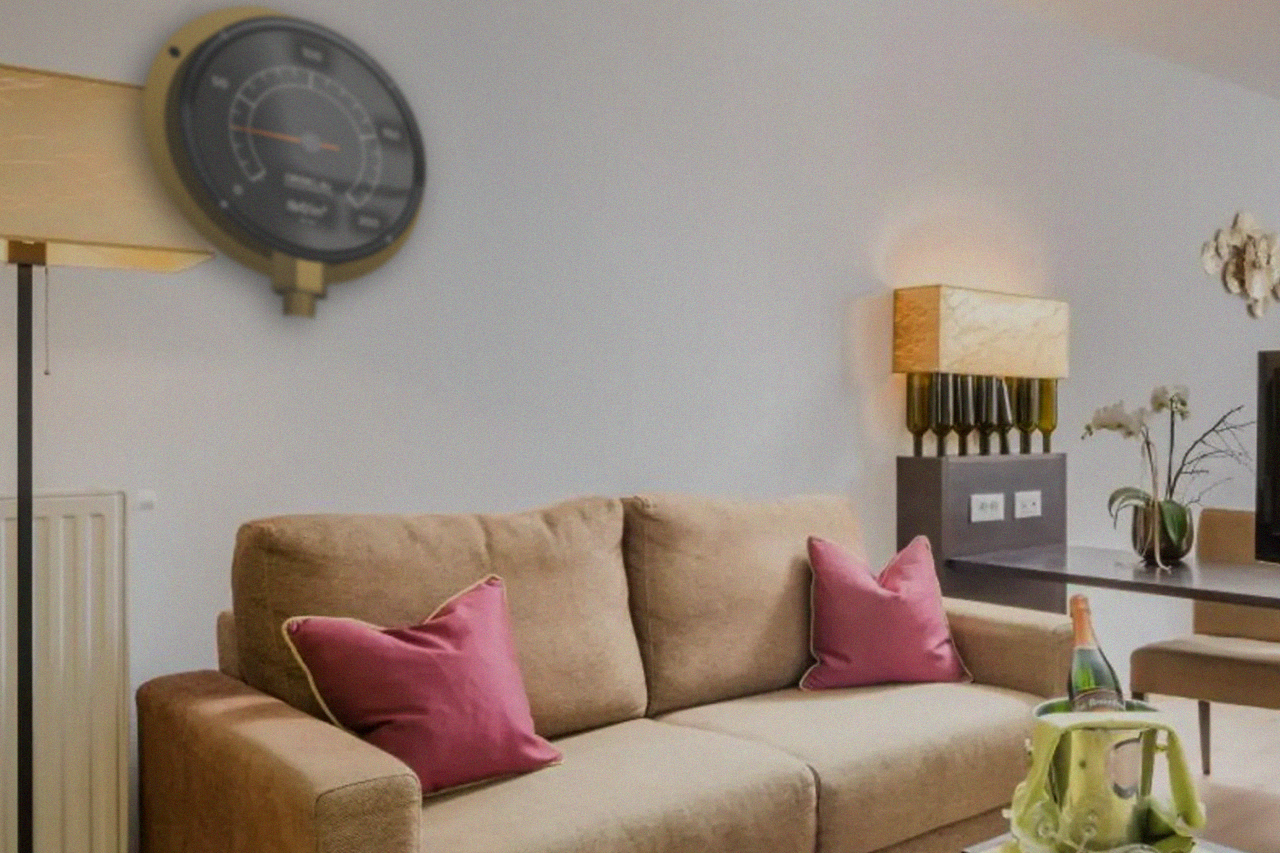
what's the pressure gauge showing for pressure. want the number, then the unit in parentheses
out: 30 (psi)
